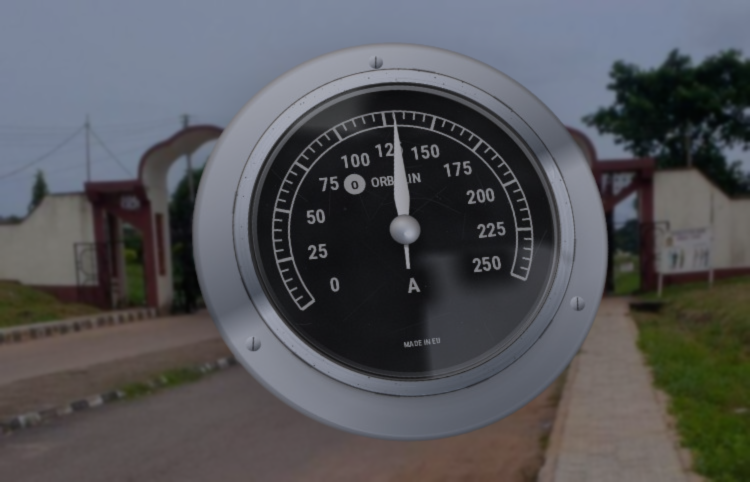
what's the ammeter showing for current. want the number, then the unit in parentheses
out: 130 (A)
